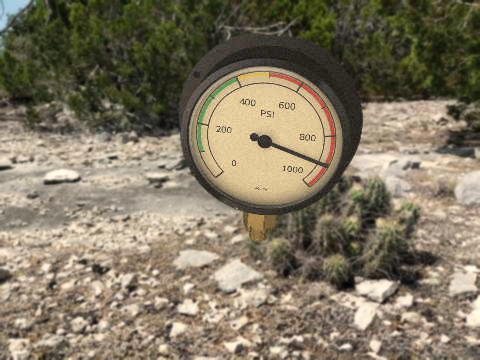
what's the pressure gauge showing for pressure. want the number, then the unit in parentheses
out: 900 (psi)
